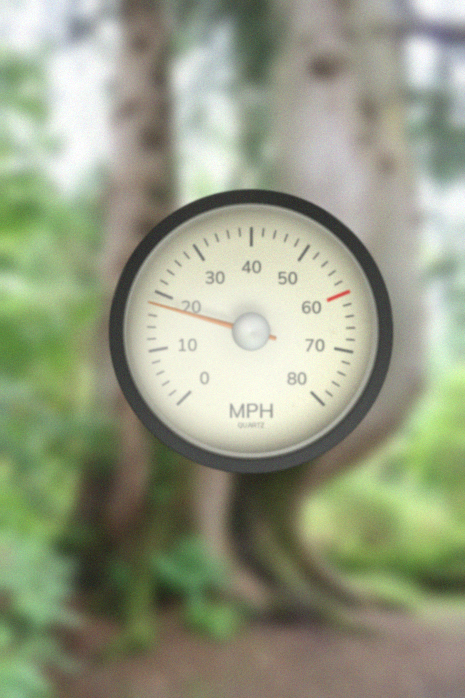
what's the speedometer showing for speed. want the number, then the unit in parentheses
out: 18 (mph)
